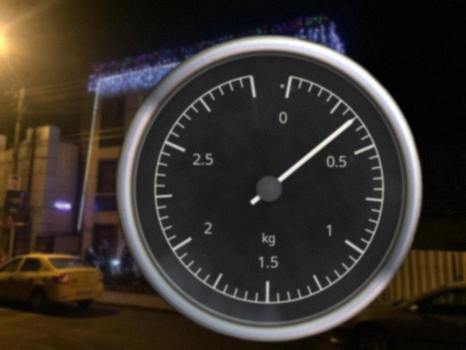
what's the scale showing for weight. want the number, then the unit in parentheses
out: 0.35 (kg)
